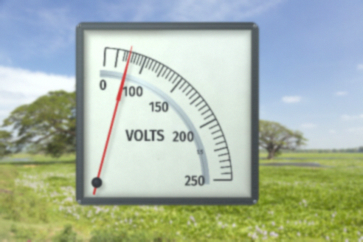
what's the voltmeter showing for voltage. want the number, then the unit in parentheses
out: 75 (V)
